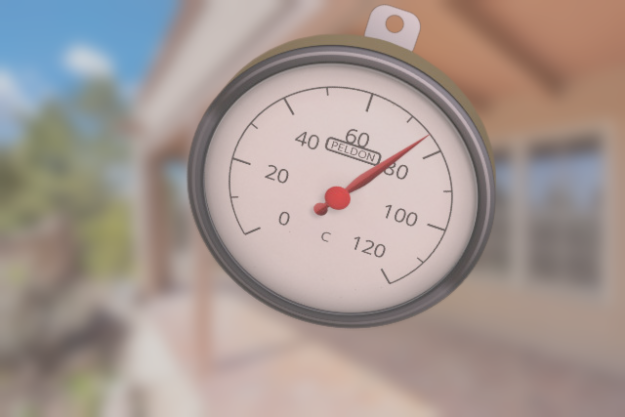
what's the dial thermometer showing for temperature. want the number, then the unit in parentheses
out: 75 (°C)
